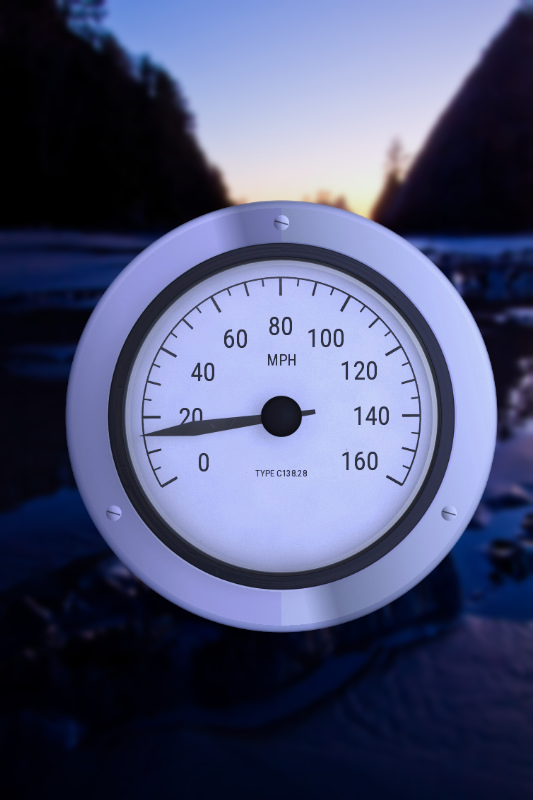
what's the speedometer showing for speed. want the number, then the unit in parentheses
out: 15 (mph)
